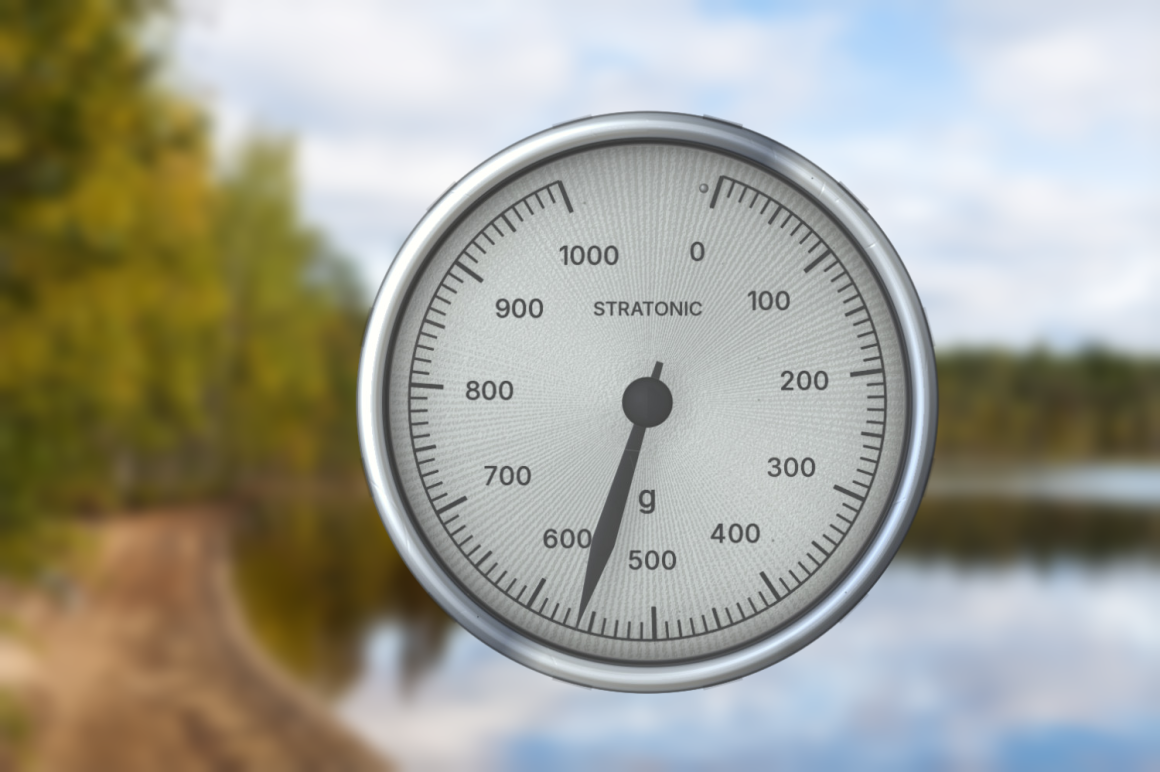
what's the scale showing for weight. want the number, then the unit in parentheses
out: 560 (g)
